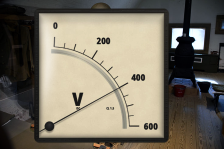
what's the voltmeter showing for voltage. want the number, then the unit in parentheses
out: 400 (V)
